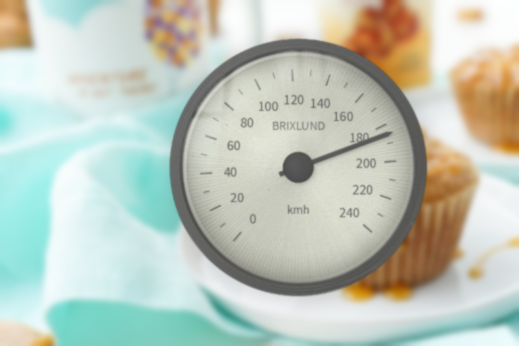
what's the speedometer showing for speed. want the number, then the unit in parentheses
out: 185 (km/h)
